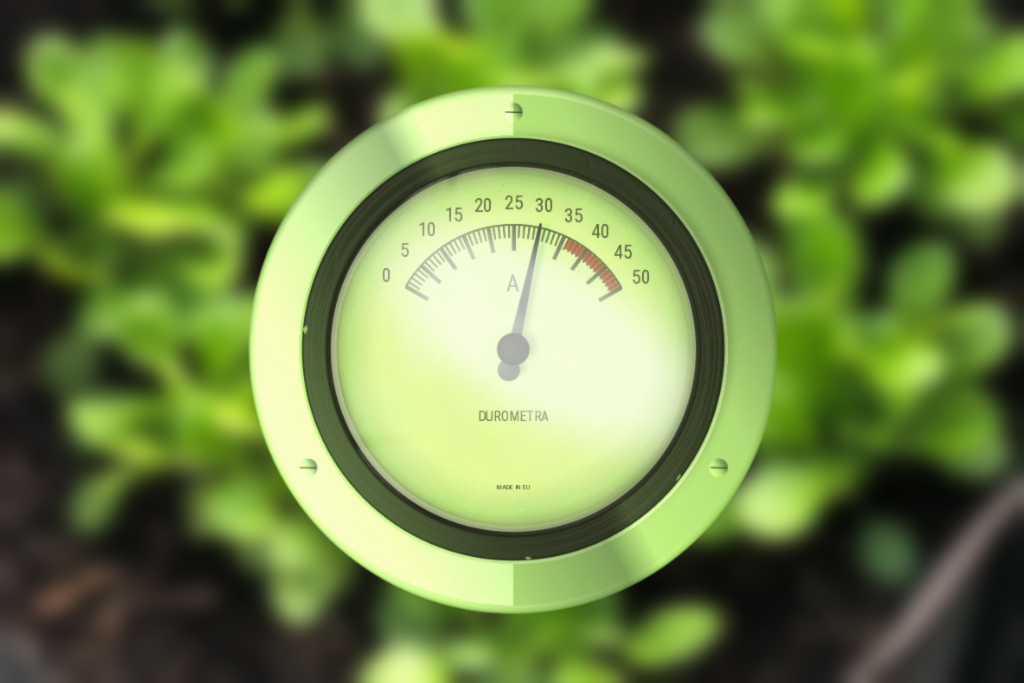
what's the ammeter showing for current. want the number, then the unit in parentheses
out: 30 (A)
